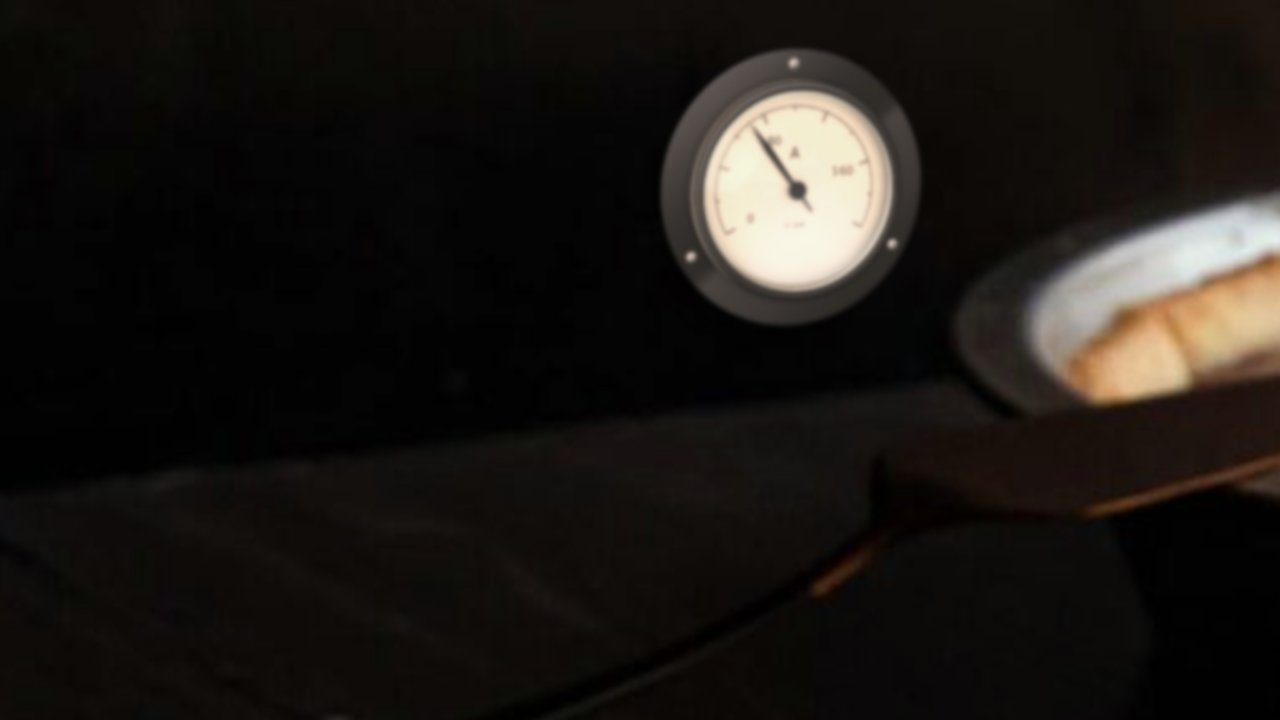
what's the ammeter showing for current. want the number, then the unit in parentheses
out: 70 (A)
